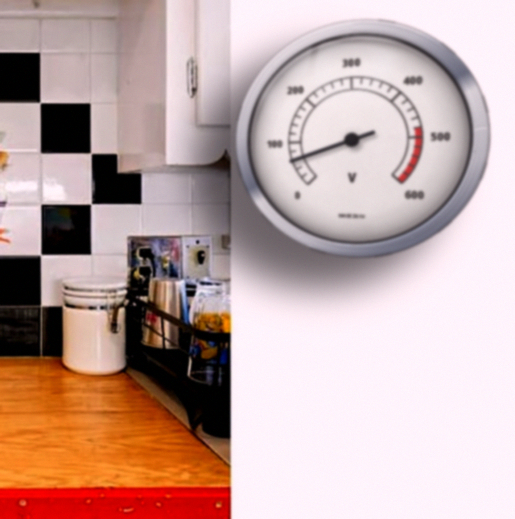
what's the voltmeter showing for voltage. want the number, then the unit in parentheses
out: 60 (V)
